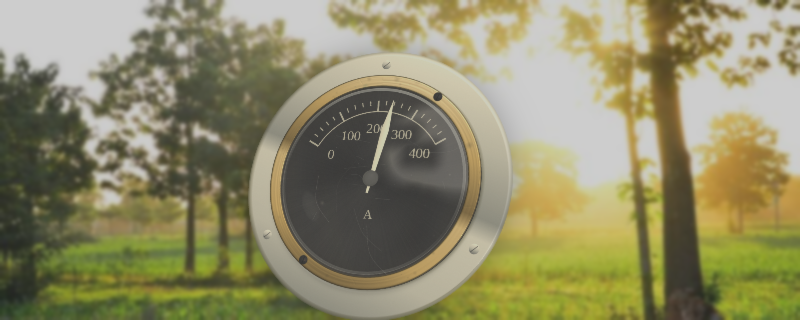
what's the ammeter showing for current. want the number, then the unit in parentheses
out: 240 (A)
